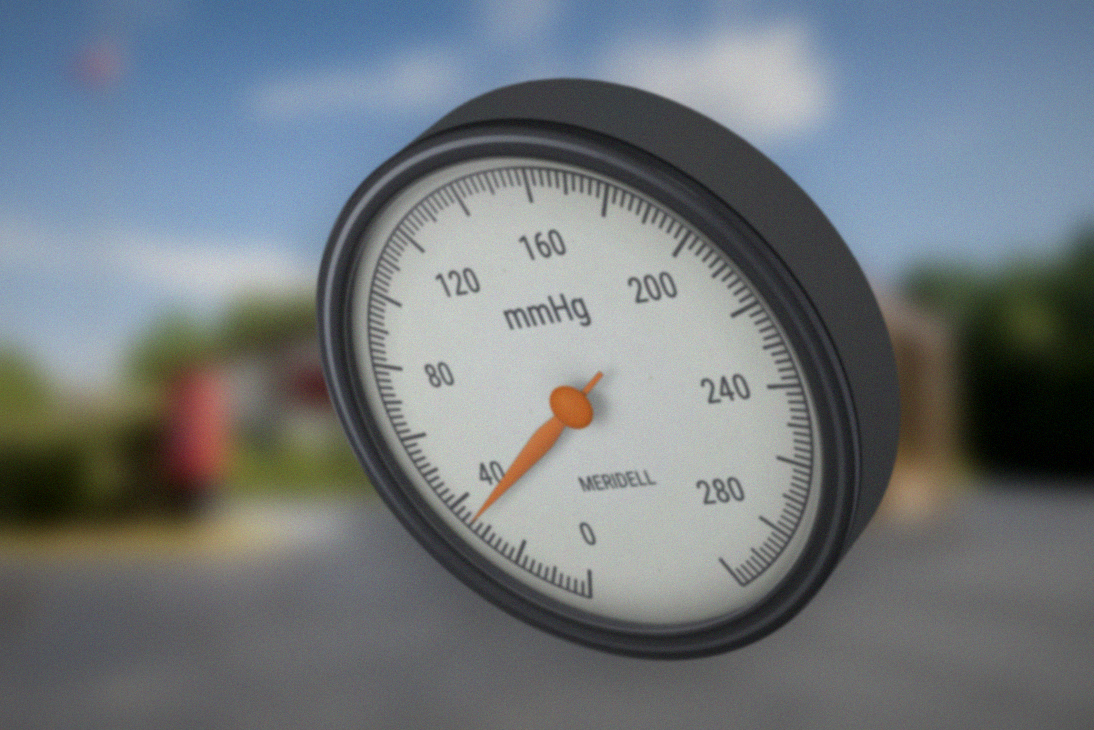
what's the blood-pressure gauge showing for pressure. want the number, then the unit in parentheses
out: 34 (mmHg)
